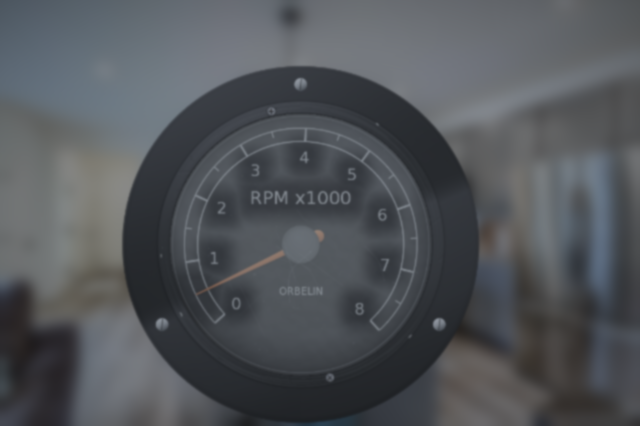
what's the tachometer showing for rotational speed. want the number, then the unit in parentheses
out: 500 (rpm)
